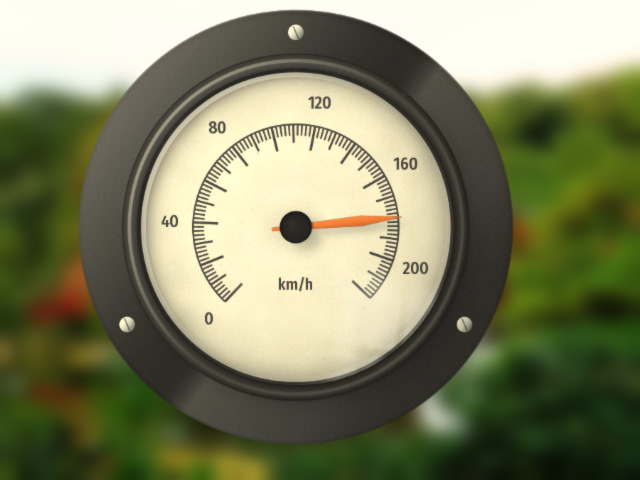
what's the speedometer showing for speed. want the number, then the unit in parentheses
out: 180 (km/h)
